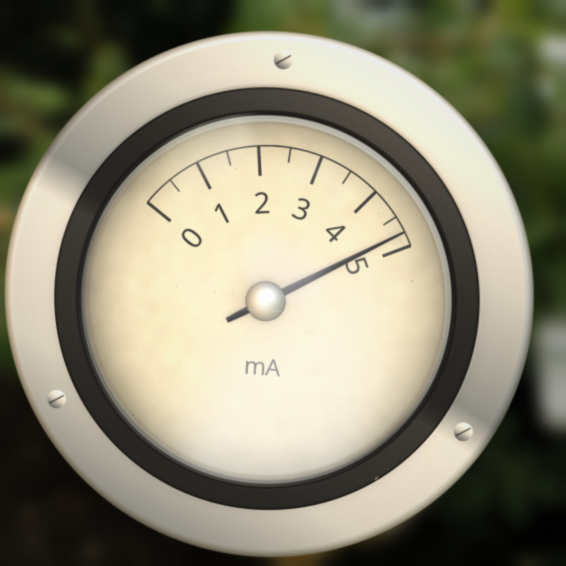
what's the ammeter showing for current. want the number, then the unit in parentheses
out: 4.75 (mA)
